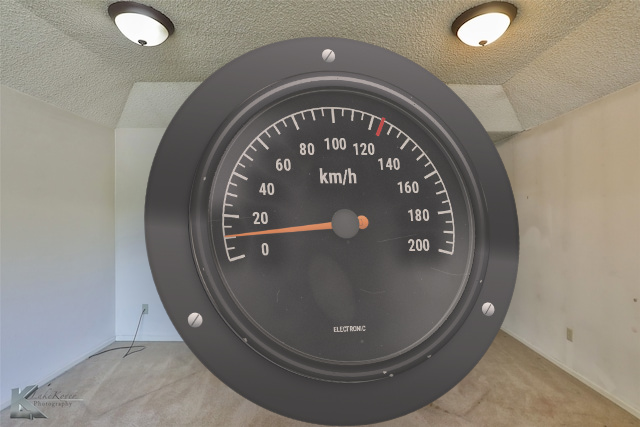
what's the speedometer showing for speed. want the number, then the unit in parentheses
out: 10 (km/h)
